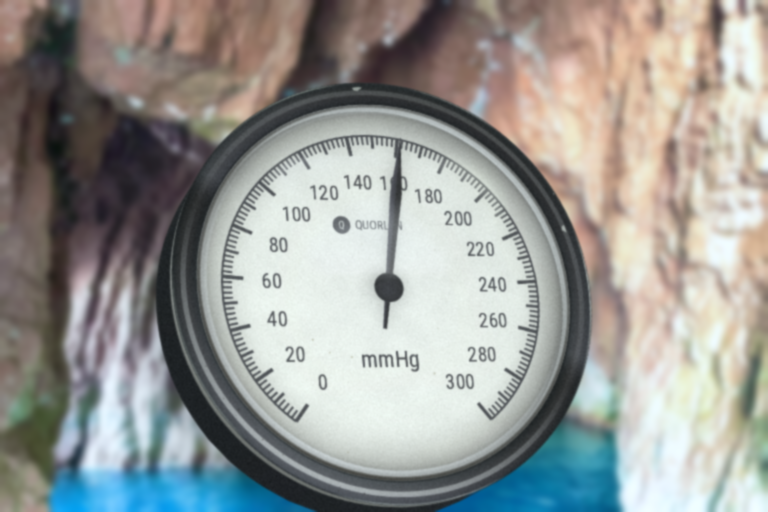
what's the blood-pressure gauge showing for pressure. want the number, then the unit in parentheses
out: 160 (mmHg)
